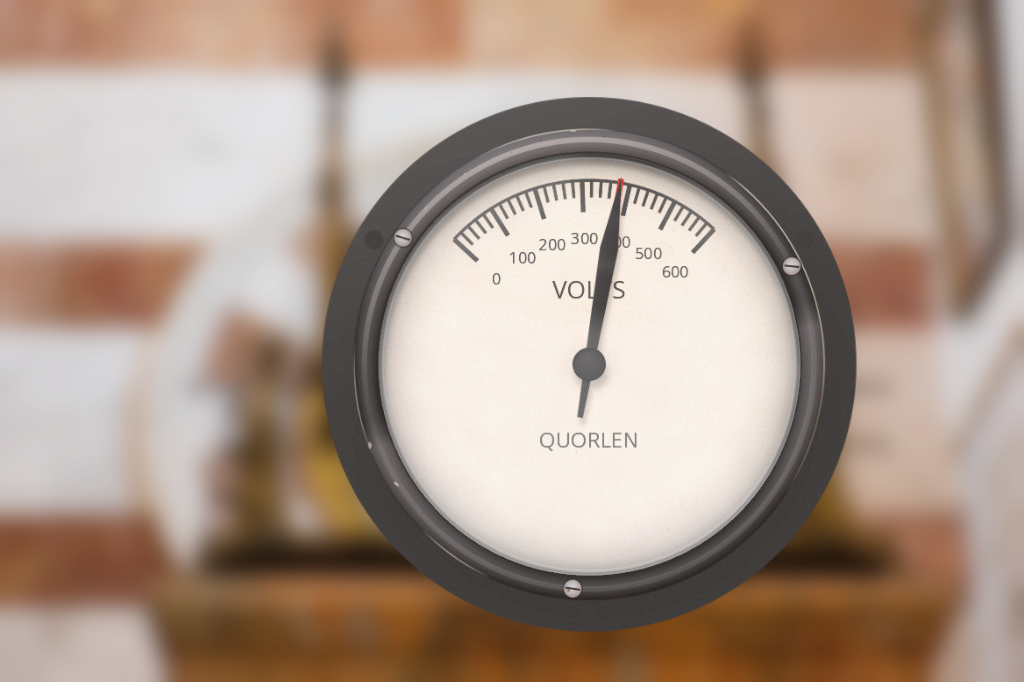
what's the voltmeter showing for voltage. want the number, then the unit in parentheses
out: 380 (V)
